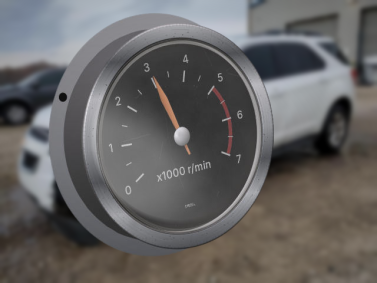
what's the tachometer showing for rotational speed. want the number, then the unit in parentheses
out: 3000 (rpm)
